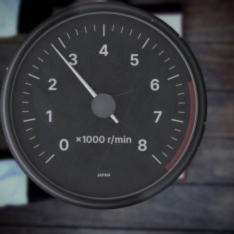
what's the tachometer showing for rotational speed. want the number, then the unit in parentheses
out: 2800 (rpm)
